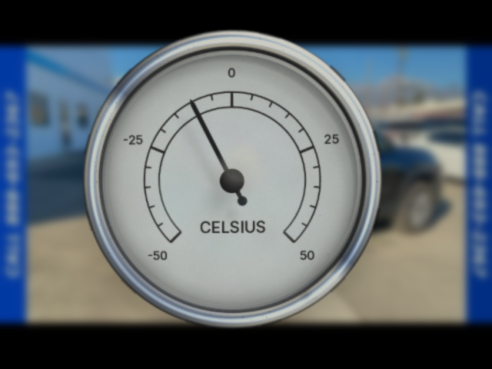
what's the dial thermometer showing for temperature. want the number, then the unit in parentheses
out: -10 (°C)
